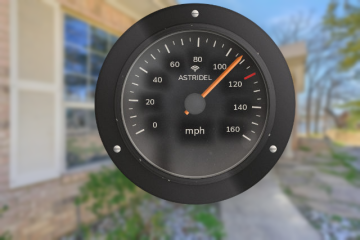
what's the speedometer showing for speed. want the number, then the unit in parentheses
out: 107.5 (mph)
